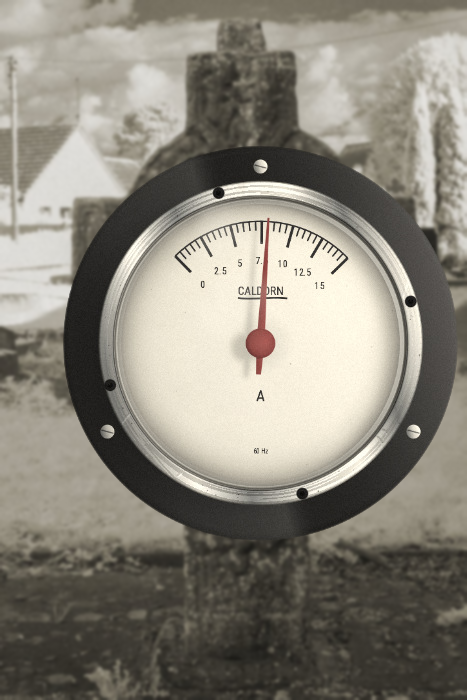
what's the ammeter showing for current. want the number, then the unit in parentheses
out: 8 (A)
